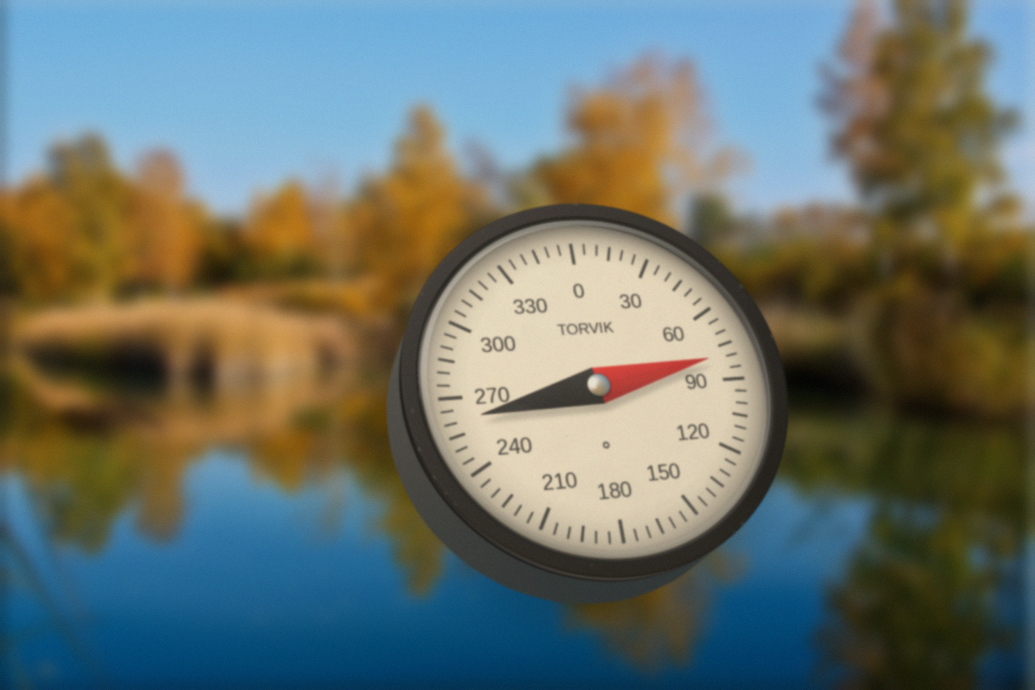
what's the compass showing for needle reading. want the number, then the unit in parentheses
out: 80 (°)
